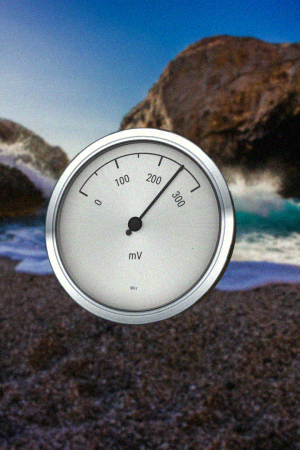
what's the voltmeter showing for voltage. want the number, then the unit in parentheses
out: 250 (mV)
